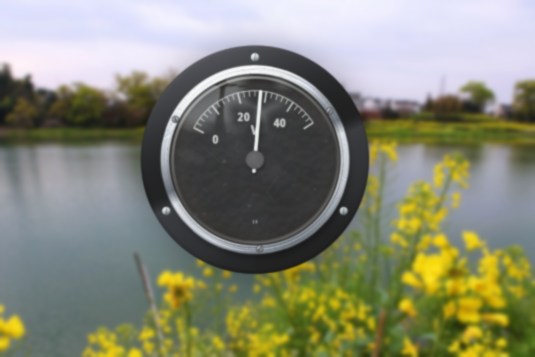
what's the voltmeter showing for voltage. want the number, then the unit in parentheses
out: 28 (V)
